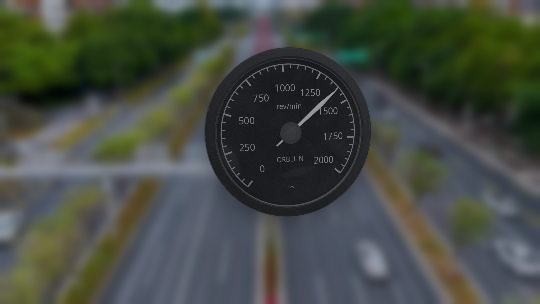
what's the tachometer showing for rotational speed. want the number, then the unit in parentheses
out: 1400 (rpm)
